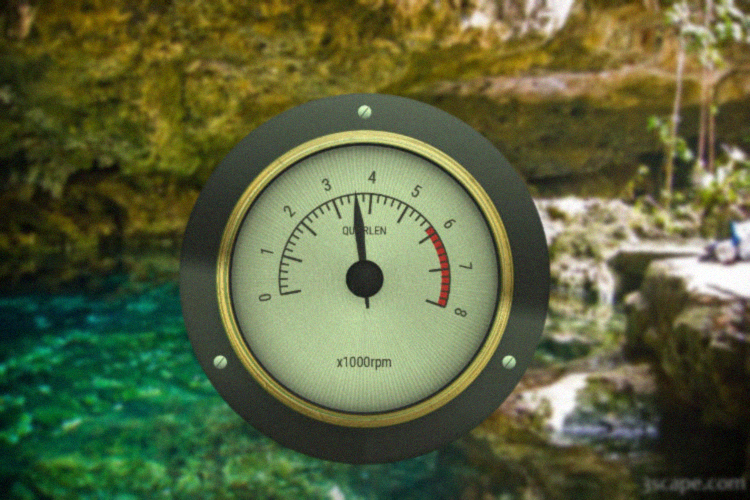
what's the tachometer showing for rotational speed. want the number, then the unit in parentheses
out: 3600 (rpm)
